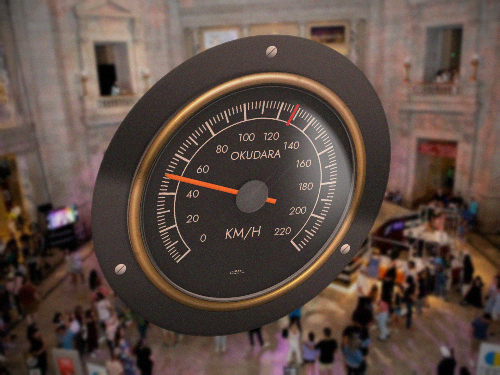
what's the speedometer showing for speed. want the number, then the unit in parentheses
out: 50 (km/h)
